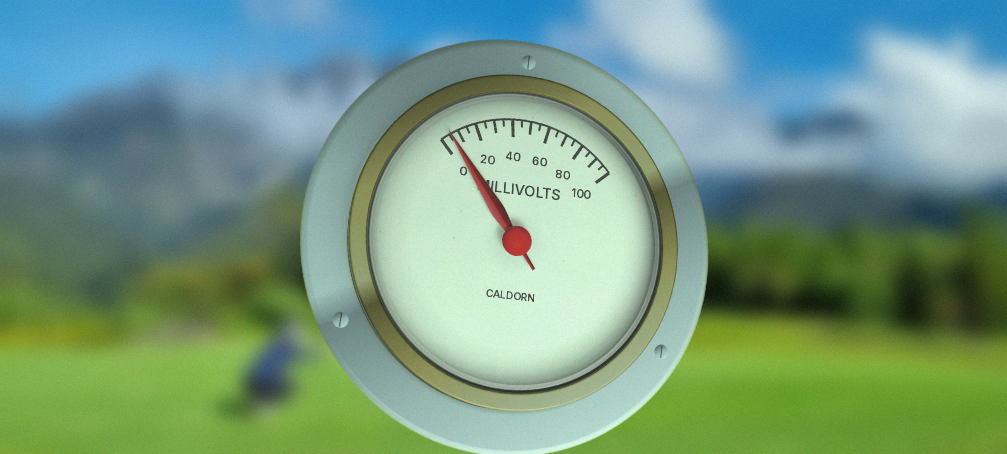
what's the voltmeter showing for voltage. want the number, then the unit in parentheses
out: 5 (mV)
